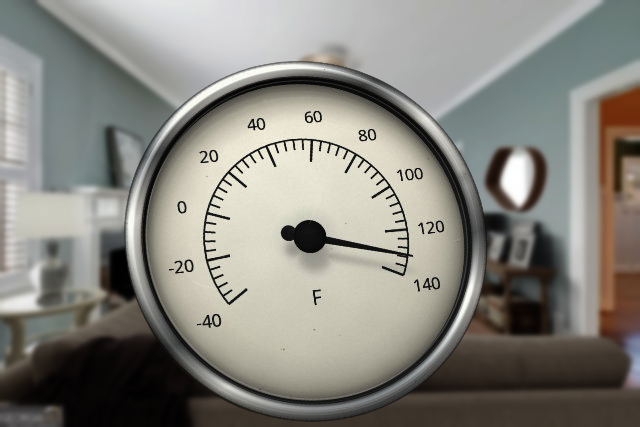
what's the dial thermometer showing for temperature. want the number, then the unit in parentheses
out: 132 (°F)
